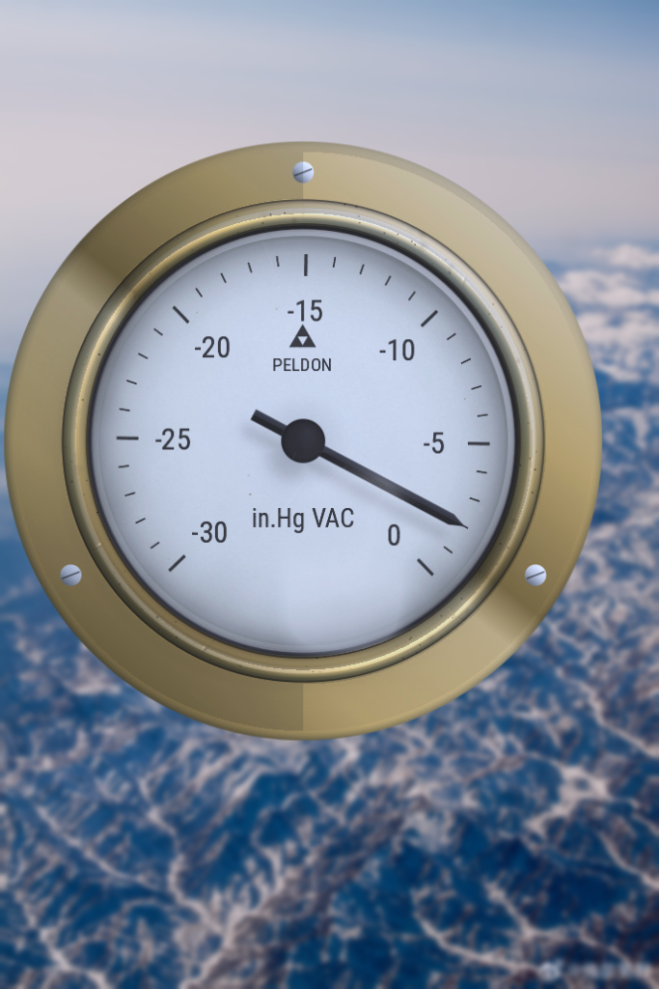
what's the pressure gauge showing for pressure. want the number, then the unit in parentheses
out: -2 (inHg)
